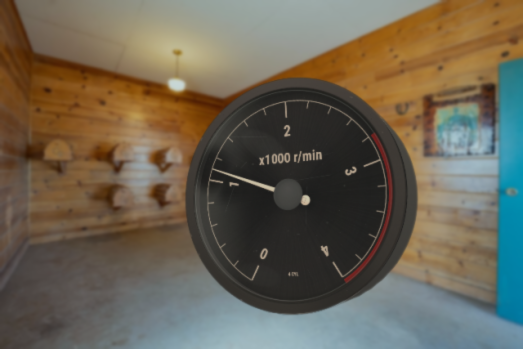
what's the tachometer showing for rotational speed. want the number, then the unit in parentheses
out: 1100 (rpm)
